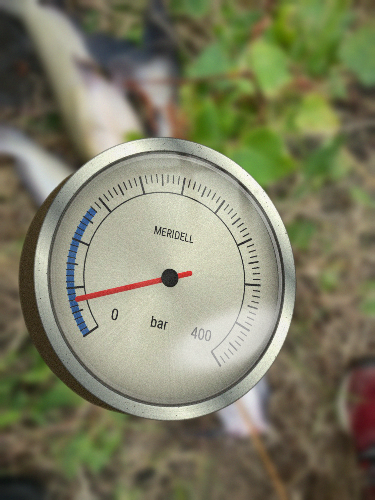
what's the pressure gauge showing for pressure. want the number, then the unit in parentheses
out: 30 (bar)
